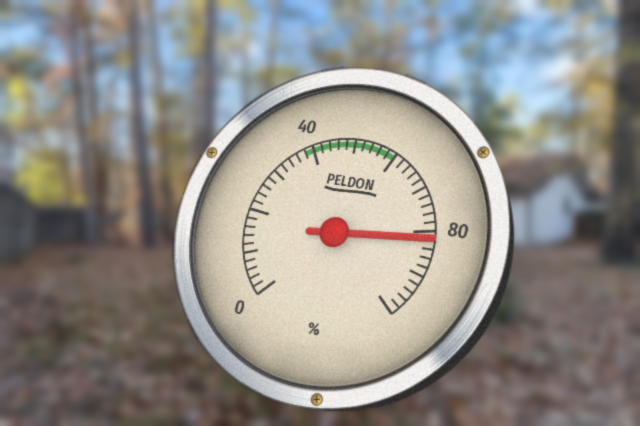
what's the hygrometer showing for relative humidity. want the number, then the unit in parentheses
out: 82 (%)
